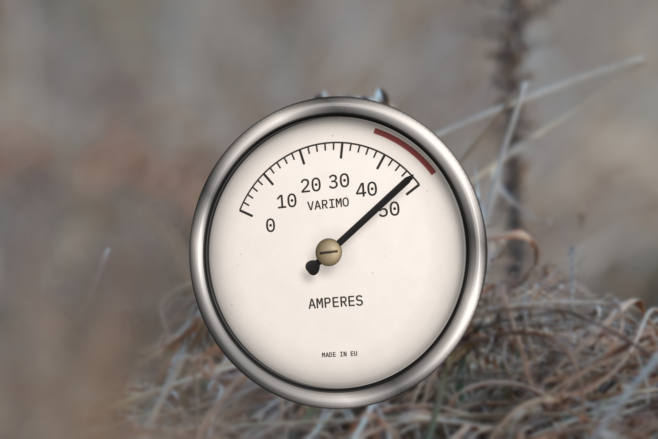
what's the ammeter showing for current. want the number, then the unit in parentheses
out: 48 (A)
